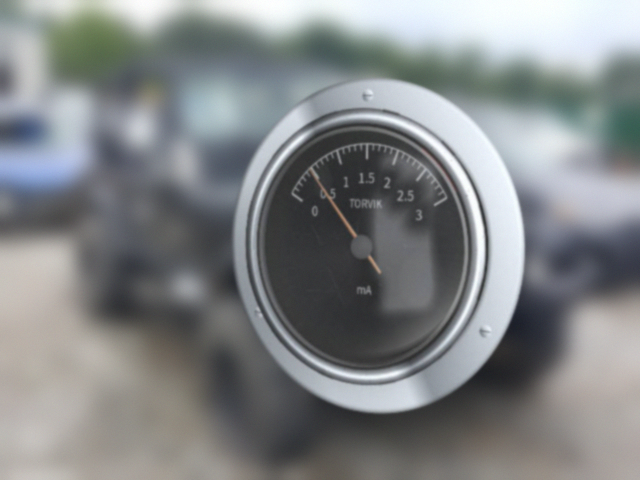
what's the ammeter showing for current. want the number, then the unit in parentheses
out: 0.5 (mA)
